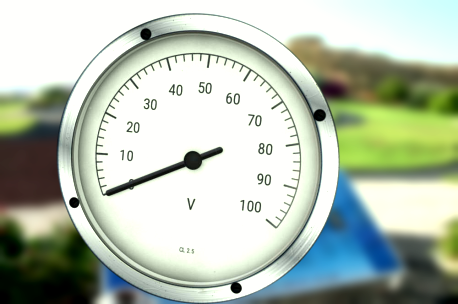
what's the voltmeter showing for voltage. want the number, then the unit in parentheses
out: 0 (V)
